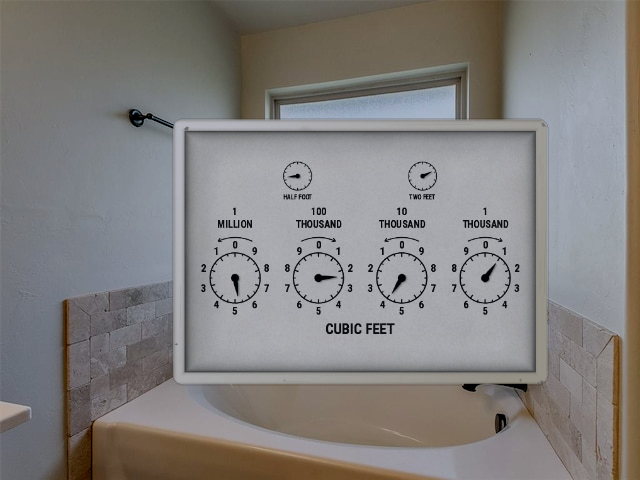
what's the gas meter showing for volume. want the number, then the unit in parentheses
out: 524100 (ft³)
